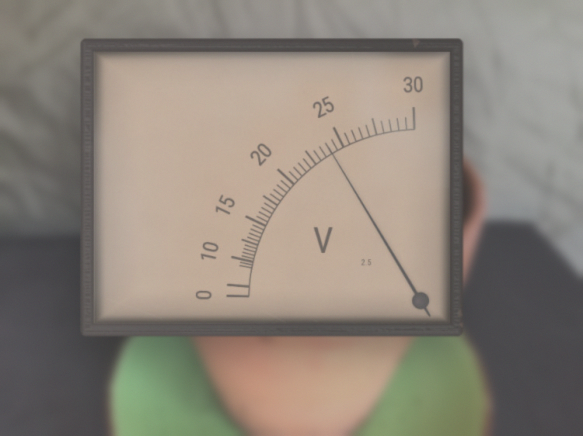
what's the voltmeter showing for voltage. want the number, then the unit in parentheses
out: 24 (V)
